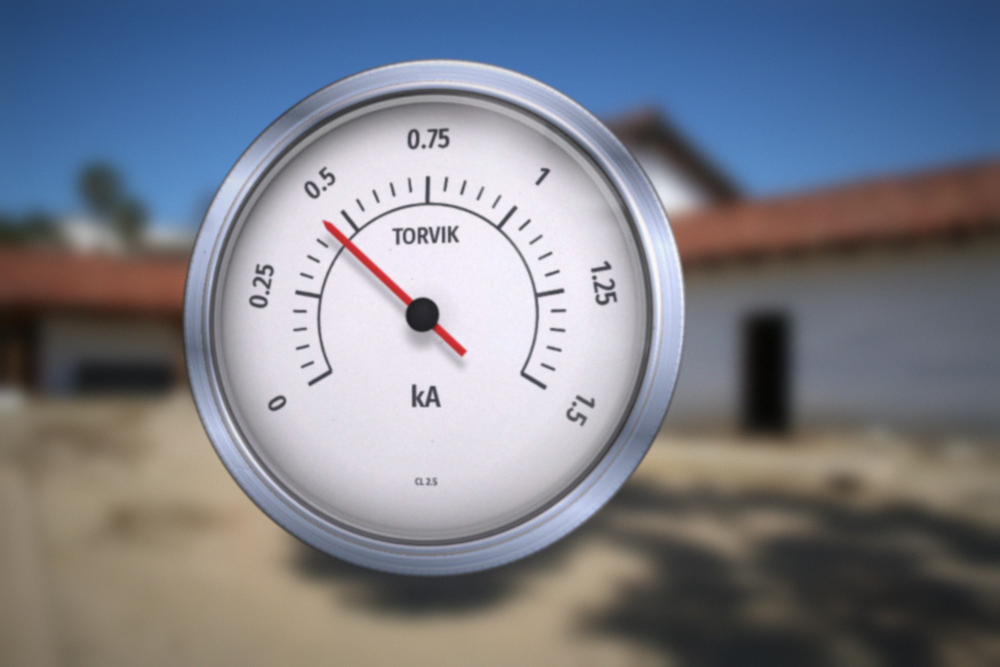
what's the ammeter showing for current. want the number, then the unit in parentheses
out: 0.45 (kA)
